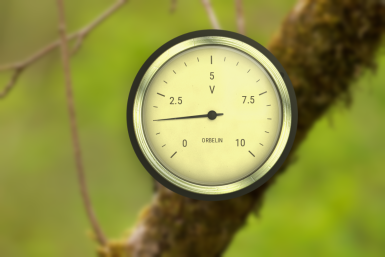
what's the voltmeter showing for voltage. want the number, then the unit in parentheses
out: 1.5 (V)
